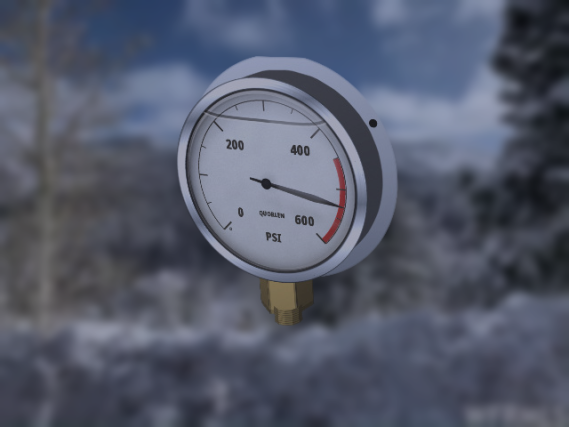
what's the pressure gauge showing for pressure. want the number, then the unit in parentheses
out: 525 (psi)
